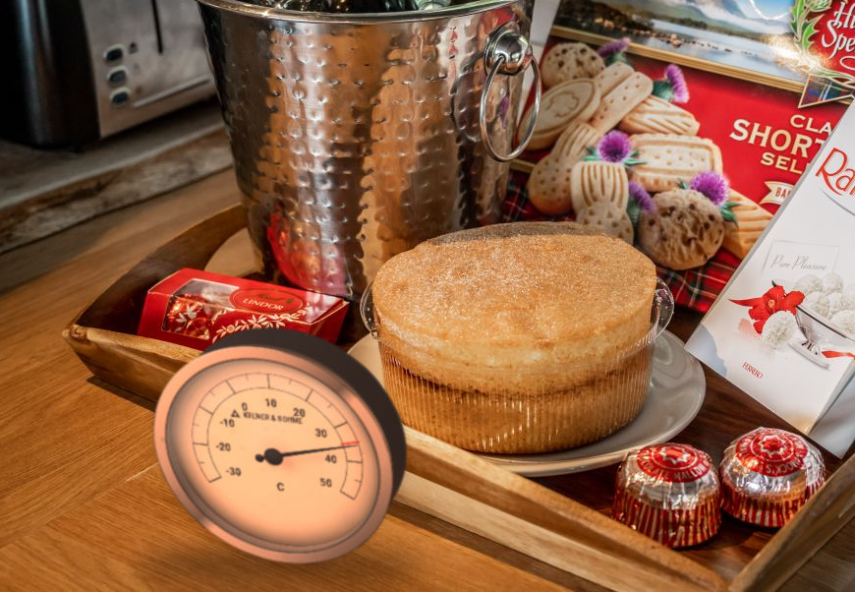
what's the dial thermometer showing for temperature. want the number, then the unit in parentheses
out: 35 (°C)
